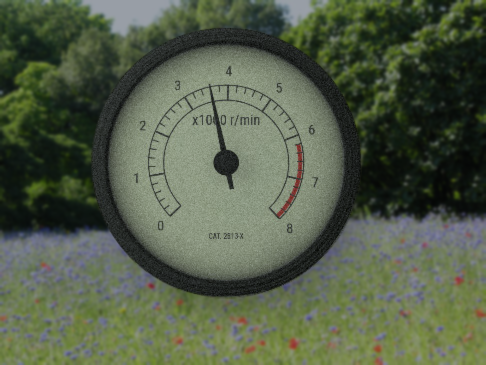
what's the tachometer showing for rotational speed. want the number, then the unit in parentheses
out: 3600 (rpm)
